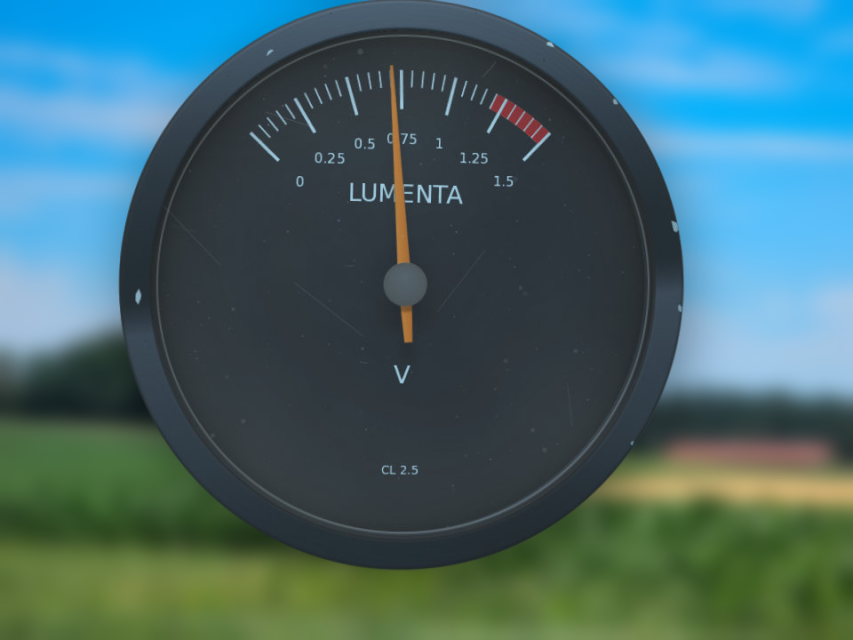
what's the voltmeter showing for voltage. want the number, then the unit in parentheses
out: 0.7 (V)
